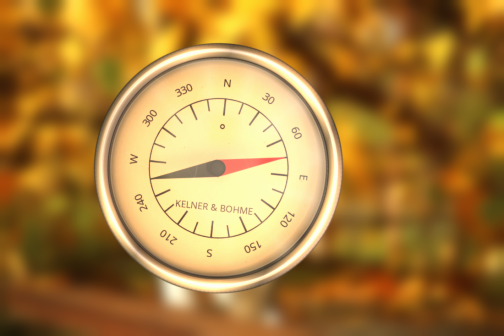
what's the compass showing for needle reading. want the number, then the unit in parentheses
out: 75 (°)
